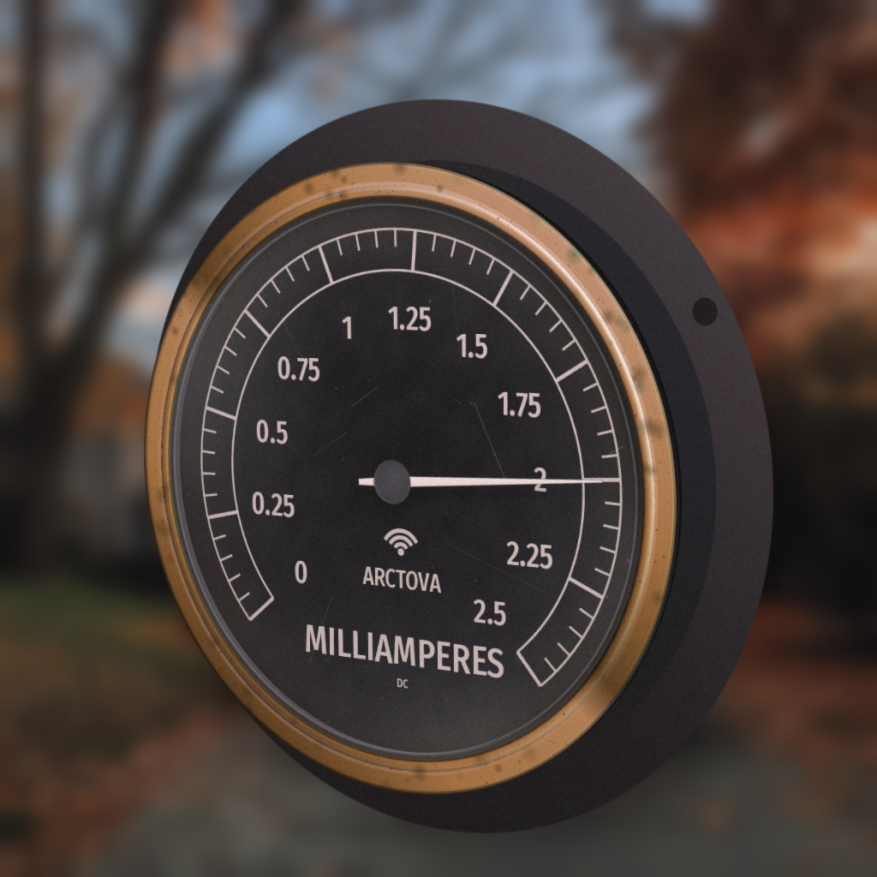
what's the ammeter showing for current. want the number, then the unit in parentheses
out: 2 (mA)
